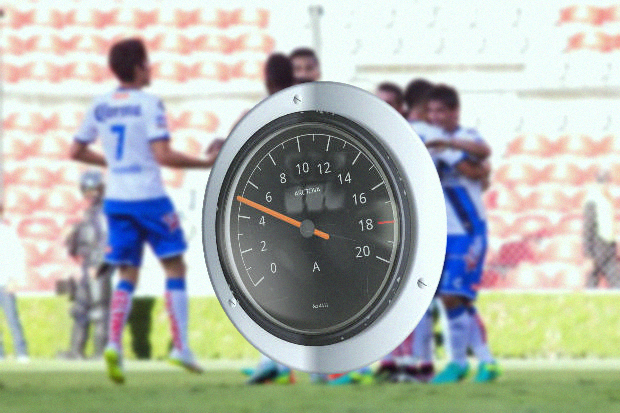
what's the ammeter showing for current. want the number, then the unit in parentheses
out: 5 (A)
